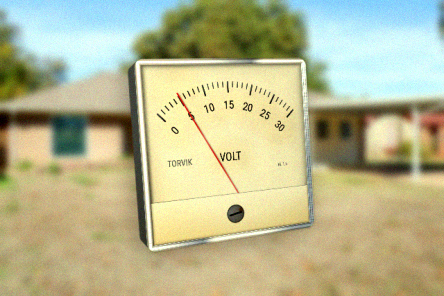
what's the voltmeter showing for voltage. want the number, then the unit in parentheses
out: 5 (V)
